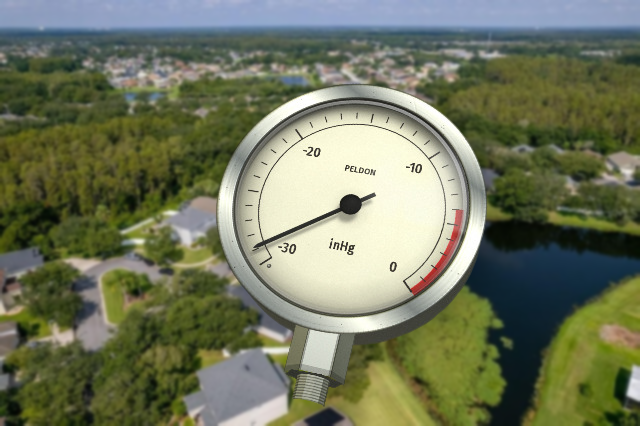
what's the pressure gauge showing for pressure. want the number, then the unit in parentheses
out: -29 (inHg)
